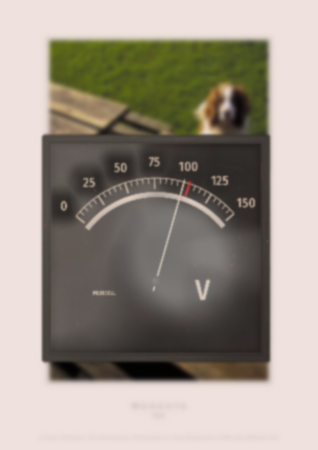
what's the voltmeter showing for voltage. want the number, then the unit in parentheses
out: 100 (V)
